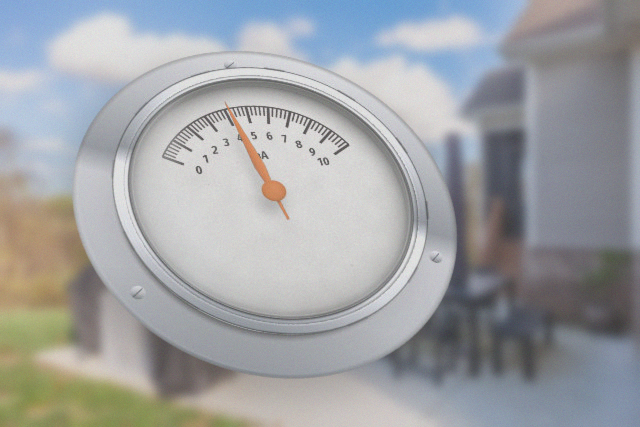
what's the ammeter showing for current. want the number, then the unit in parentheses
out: 4 (mA)
